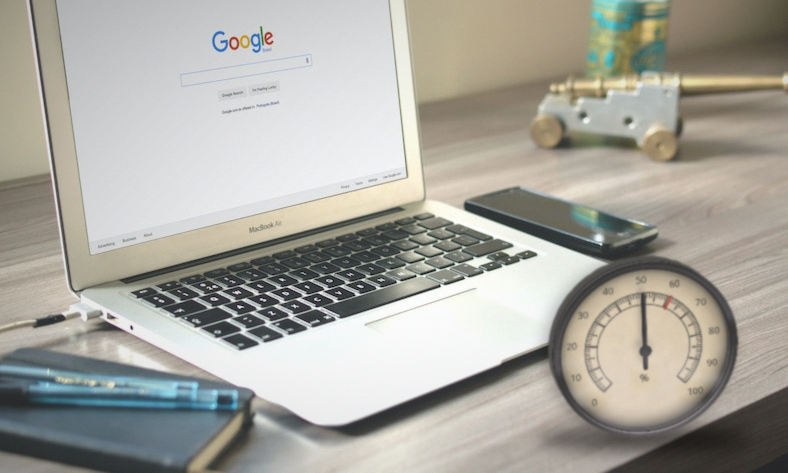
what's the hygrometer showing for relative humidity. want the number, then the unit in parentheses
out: 50 (%)
